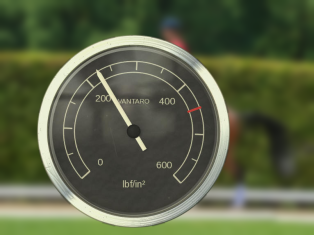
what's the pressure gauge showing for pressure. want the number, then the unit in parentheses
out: 225 (psi)
